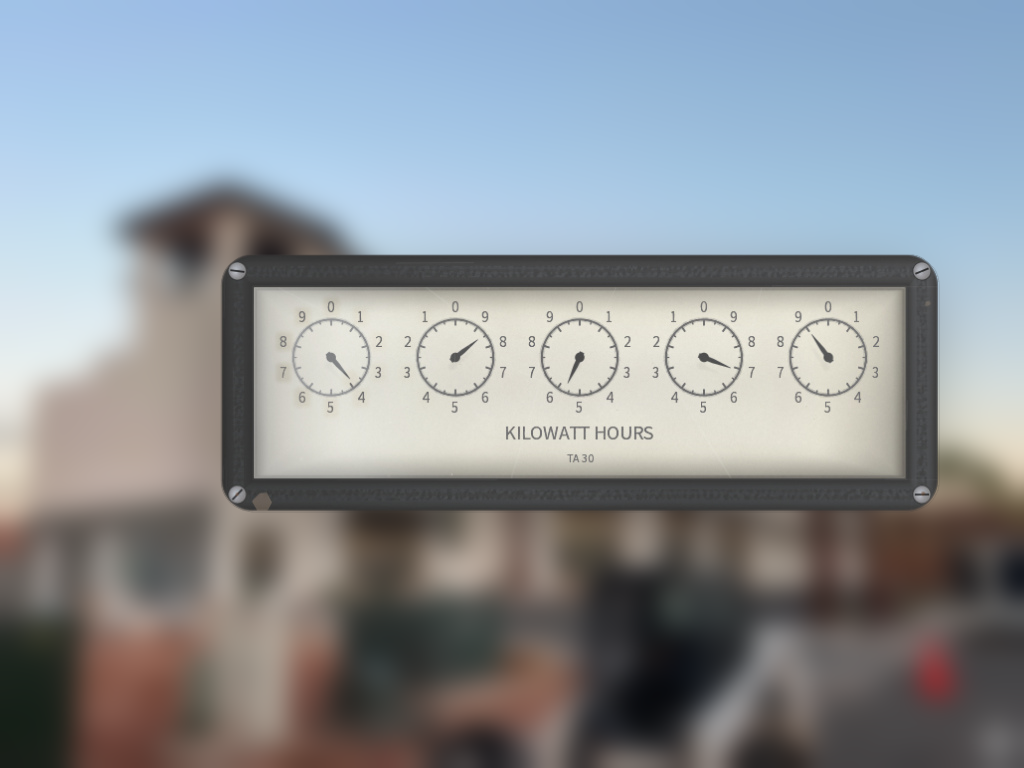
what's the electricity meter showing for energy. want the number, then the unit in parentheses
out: 38569 (kWh)
